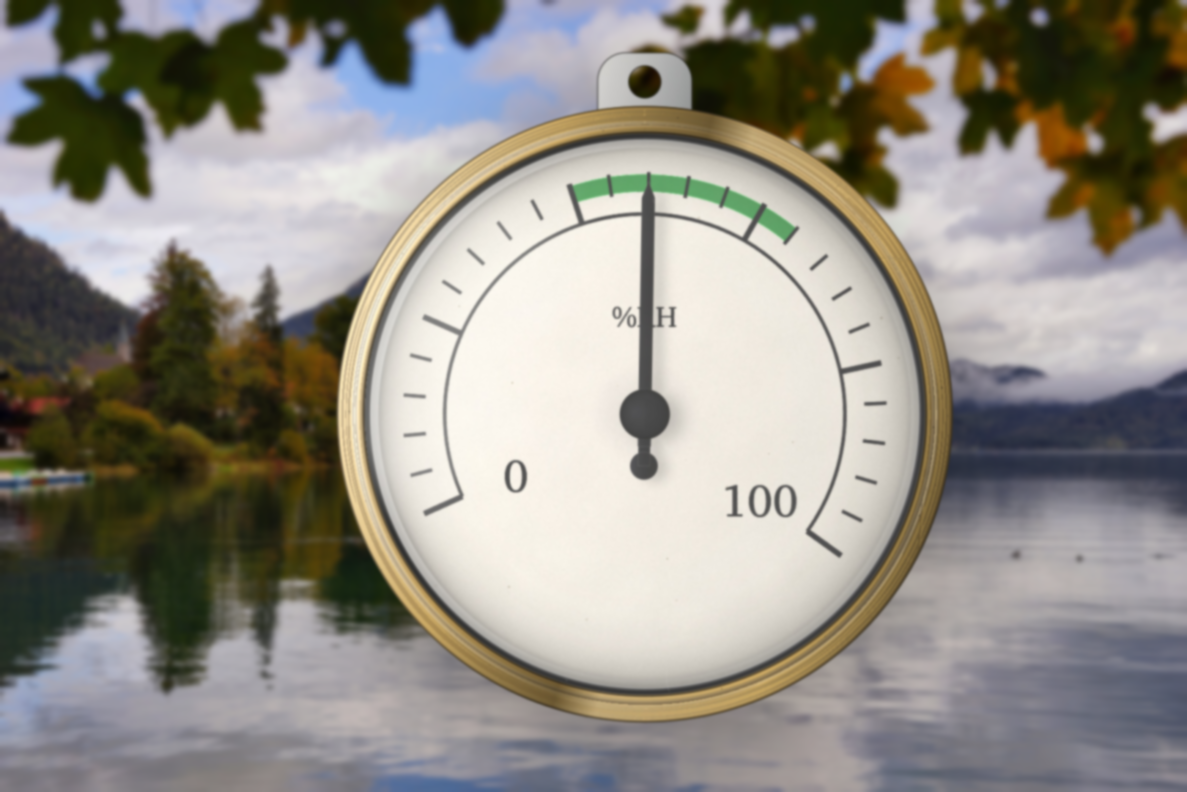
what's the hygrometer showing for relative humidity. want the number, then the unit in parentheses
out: 48 (%)
